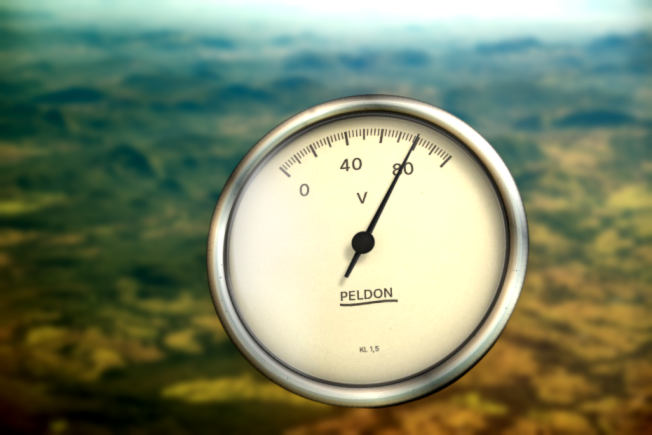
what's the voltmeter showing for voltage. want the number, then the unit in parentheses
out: 80 (V)
